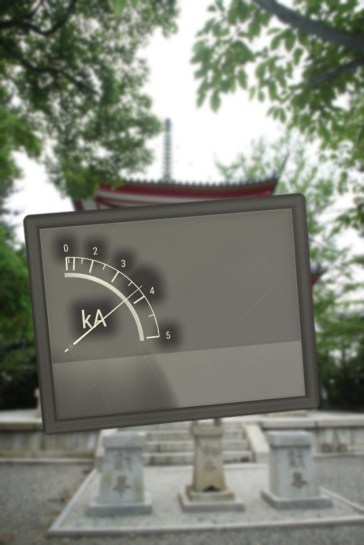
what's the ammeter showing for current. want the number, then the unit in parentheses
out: 3.75 (kA)
